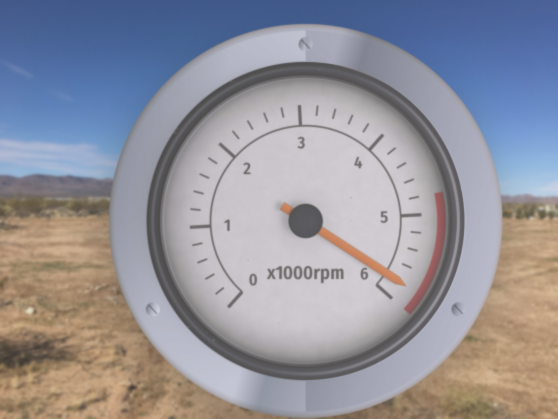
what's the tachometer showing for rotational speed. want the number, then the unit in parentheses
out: 5800 (rpm)
